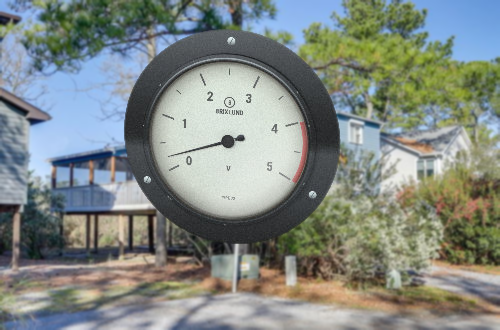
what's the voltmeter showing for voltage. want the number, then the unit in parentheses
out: 0.25 (V)
